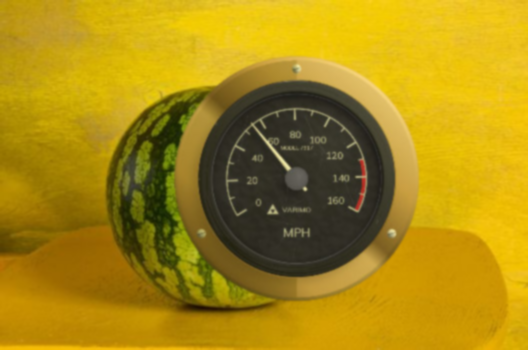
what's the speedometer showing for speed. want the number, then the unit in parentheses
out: 55 (mph)
